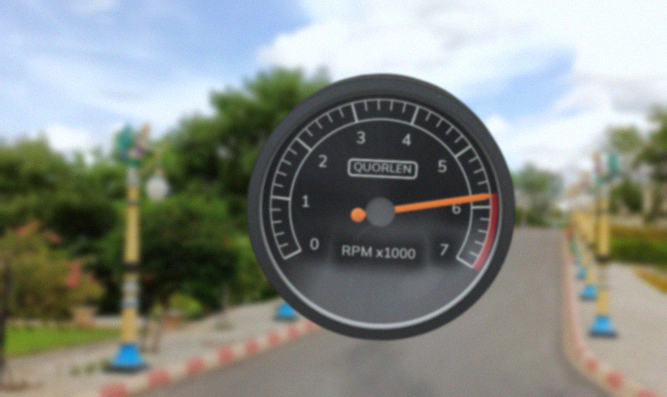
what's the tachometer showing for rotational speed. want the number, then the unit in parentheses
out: 5800 (rpm)
